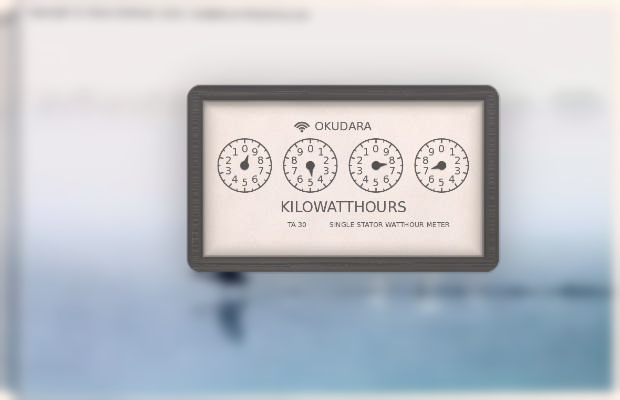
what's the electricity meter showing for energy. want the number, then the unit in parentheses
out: 9477 (kWh)
